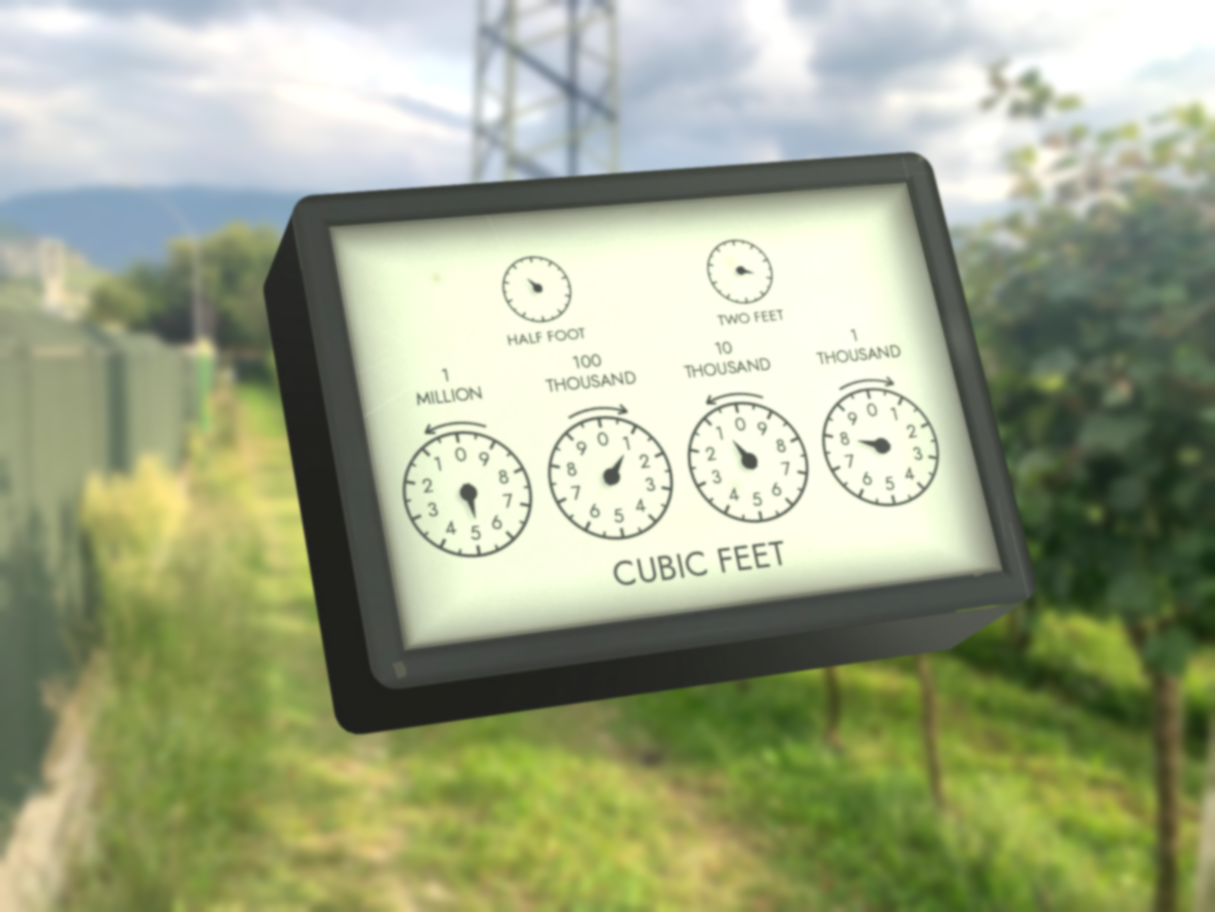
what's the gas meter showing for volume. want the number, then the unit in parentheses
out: 510800 (ft³)
